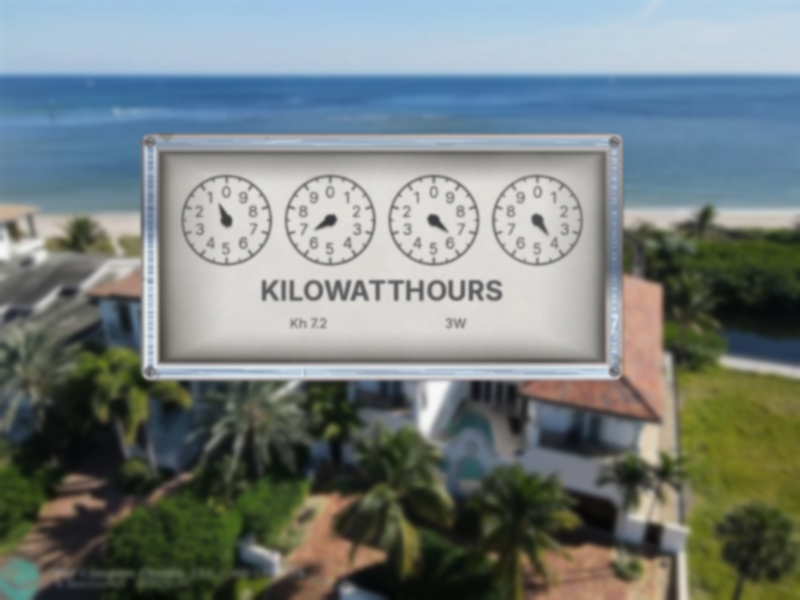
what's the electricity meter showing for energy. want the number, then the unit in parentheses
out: 664 (kWh)
